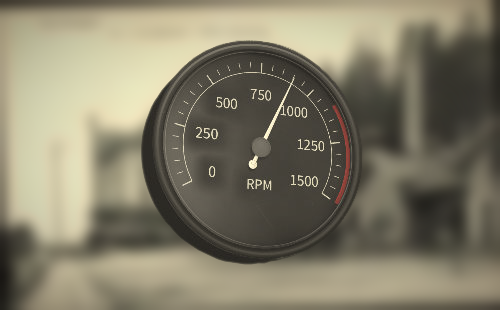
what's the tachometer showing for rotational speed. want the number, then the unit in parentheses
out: 900 (rpm)
